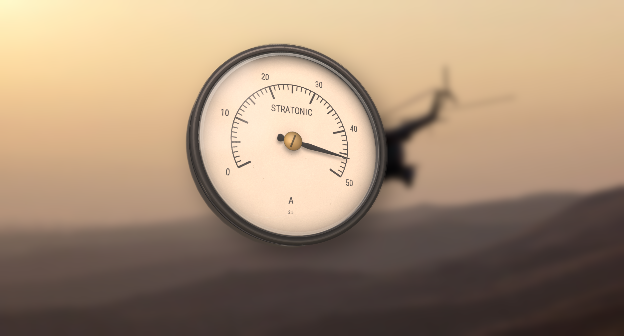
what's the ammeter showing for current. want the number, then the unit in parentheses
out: 46 (A)
